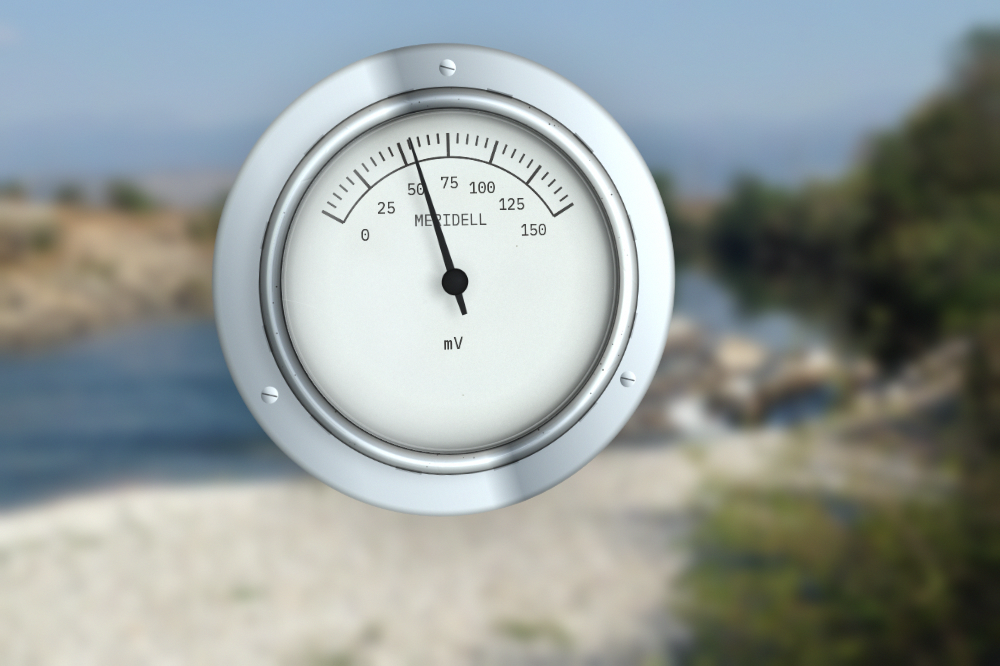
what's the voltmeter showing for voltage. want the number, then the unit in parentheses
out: 55 (mV)
